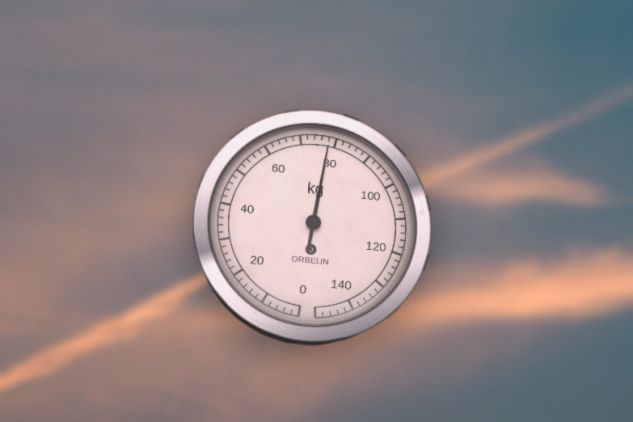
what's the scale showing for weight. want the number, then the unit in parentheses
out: 78 (kg)
